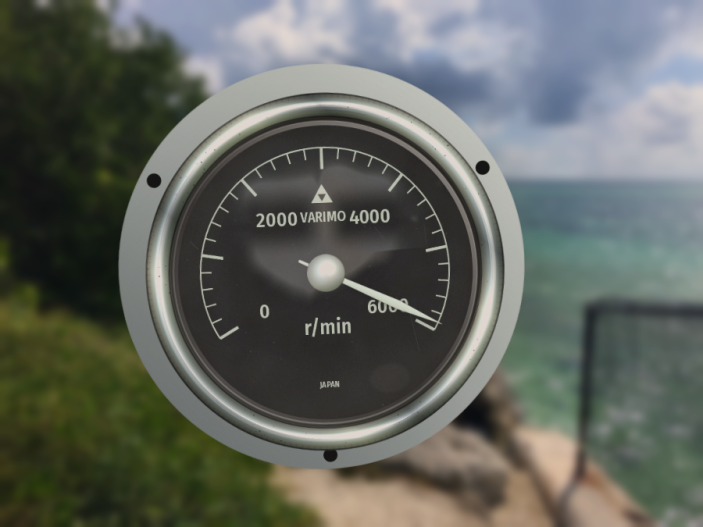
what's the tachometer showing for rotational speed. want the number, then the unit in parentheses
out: 5900 (rpm)
